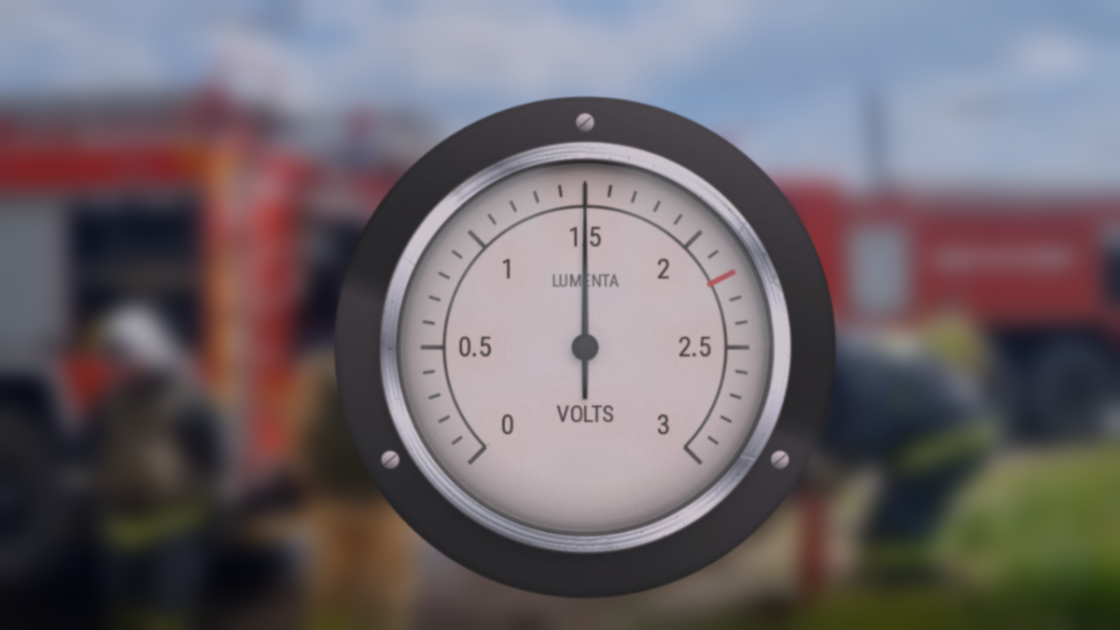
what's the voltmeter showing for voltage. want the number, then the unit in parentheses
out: 1.5 (V)
